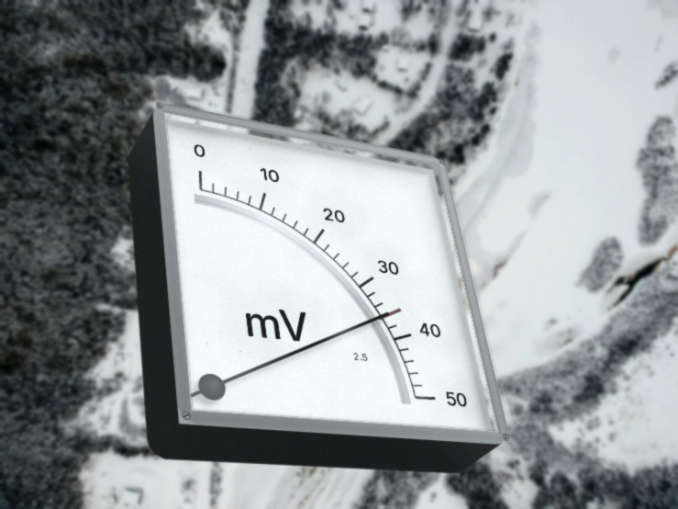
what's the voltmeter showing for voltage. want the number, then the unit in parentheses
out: 36 (mV)
